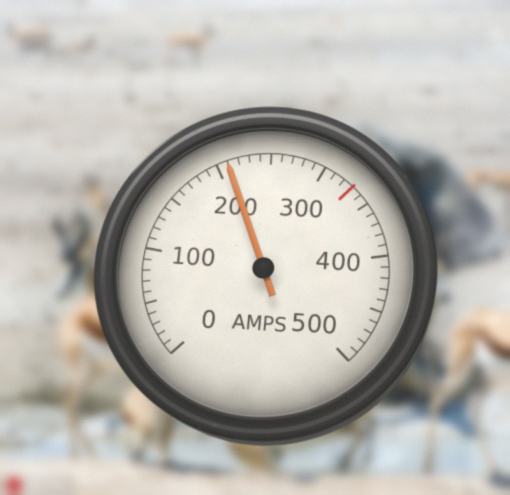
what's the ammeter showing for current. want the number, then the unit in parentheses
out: 210 (A)
